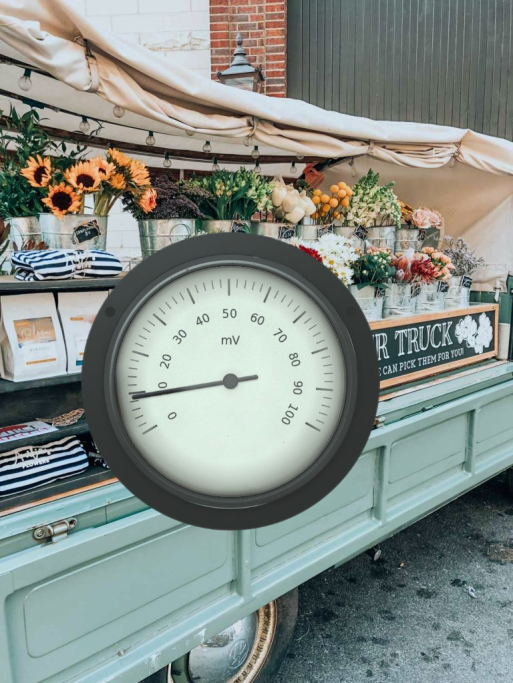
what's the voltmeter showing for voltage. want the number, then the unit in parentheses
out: 9 (mV)
